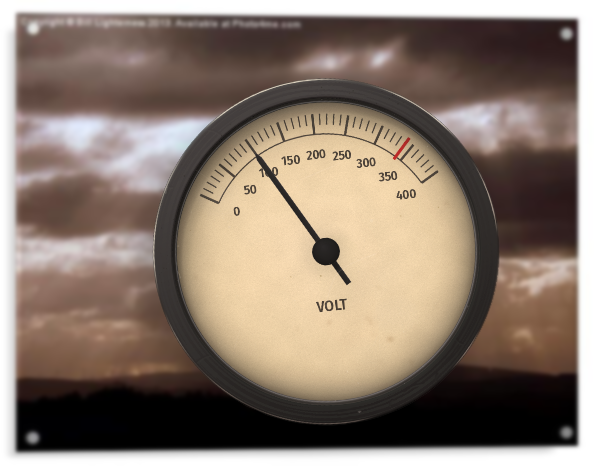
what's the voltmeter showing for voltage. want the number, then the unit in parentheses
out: 100 (V)
